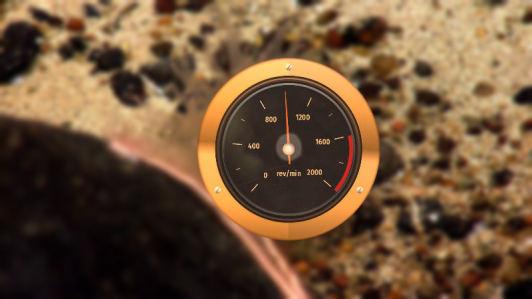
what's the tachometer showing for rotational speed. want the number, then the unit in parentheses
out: 1000 (rpm)
